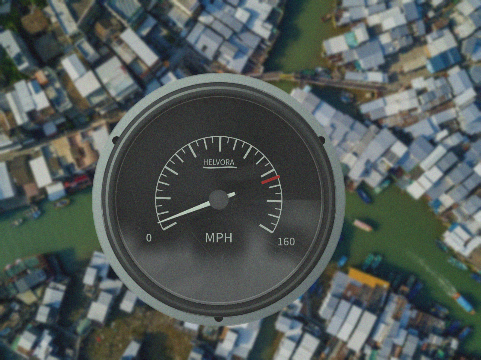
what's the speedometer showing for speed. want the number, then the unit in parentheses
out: 5 (mph)
